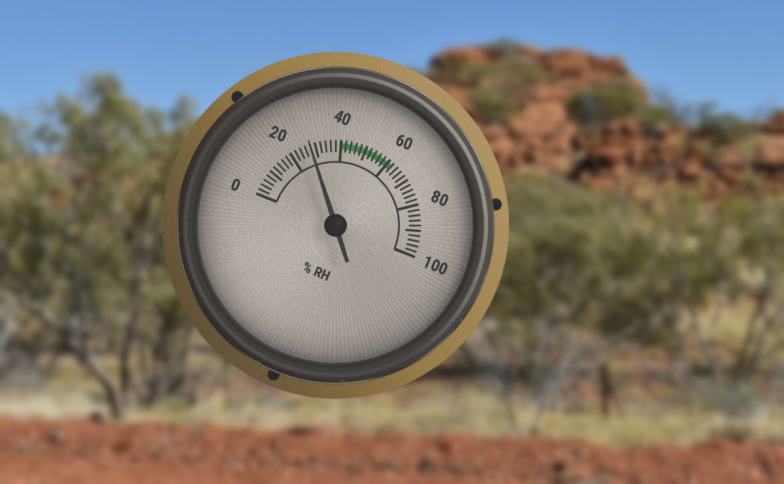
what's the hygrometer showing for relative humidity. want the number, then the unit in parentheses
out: 28 (%)
